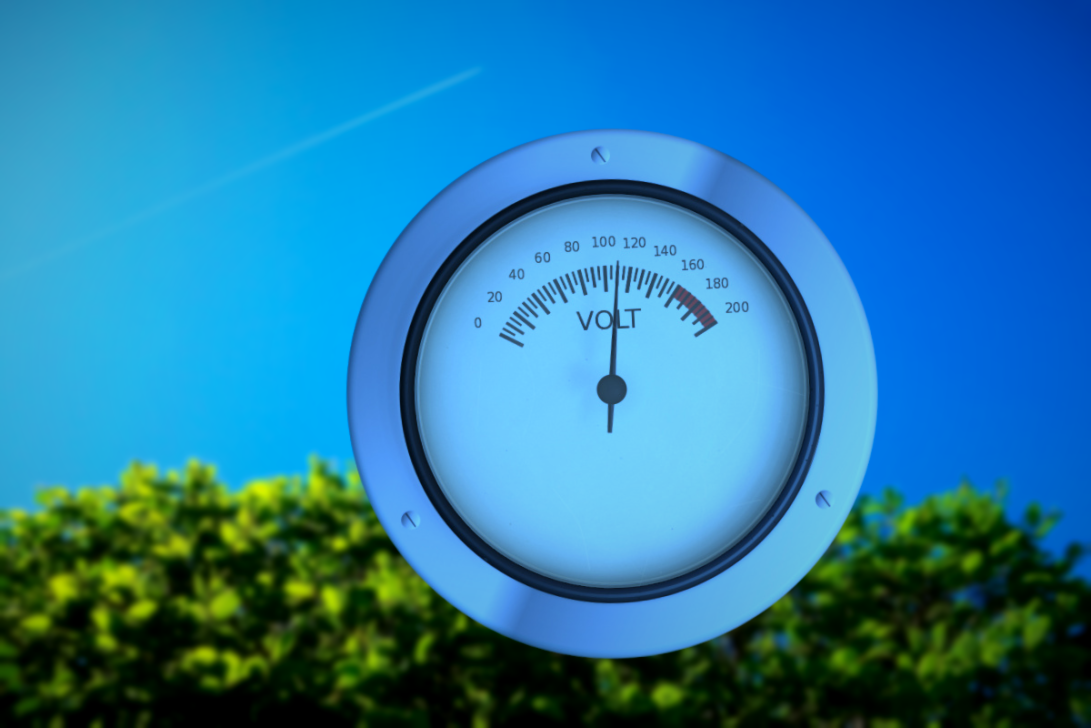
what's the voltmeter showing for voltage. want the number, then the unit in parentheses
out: 110 (V)
